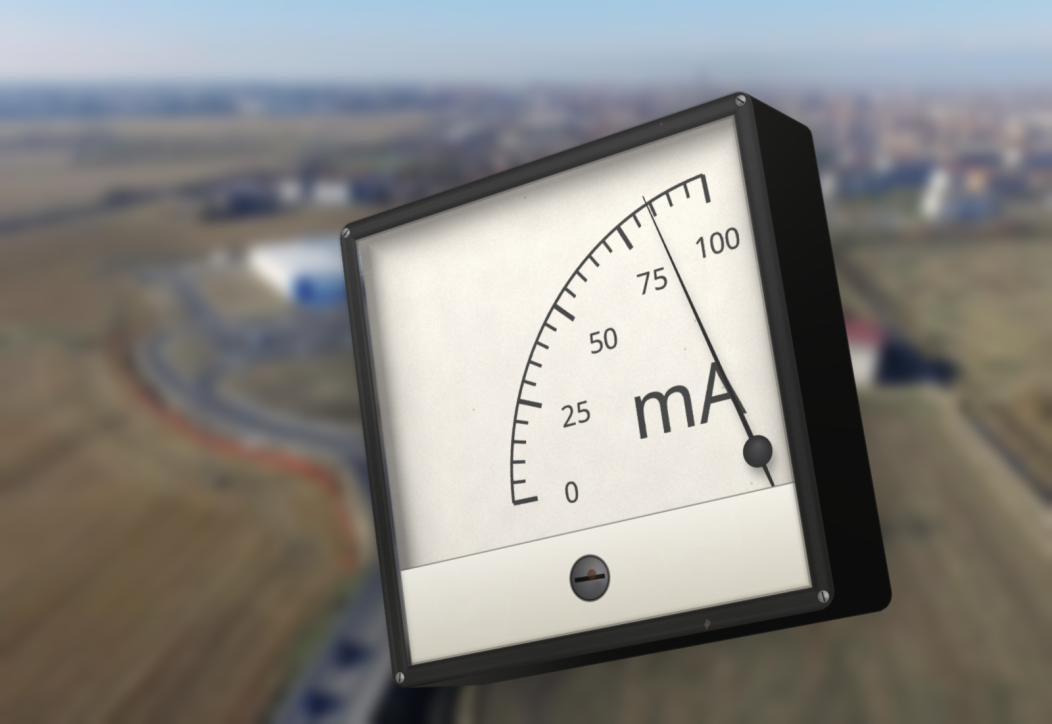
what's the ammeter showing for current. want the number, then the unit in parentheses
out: 85 (mA)
